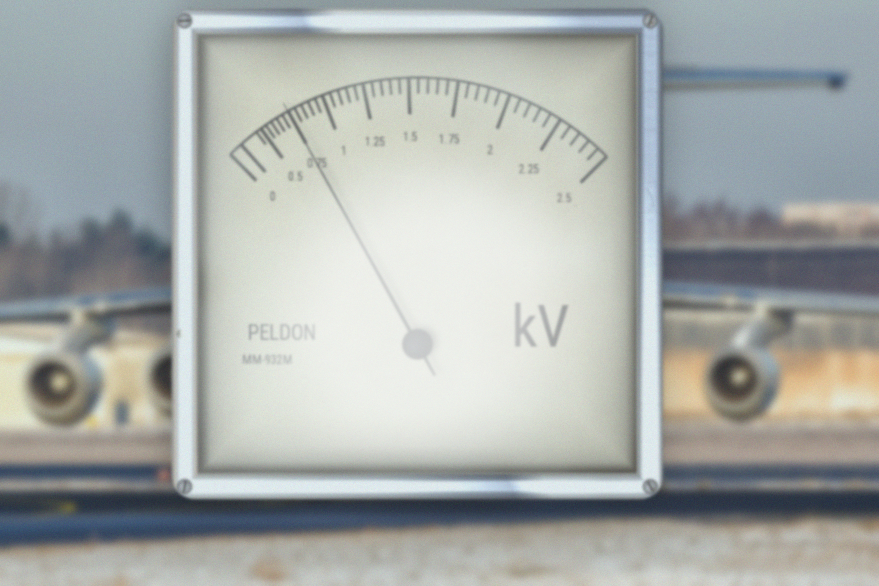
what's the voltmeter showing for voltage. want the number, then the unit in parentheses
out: 0.75 (kV)
